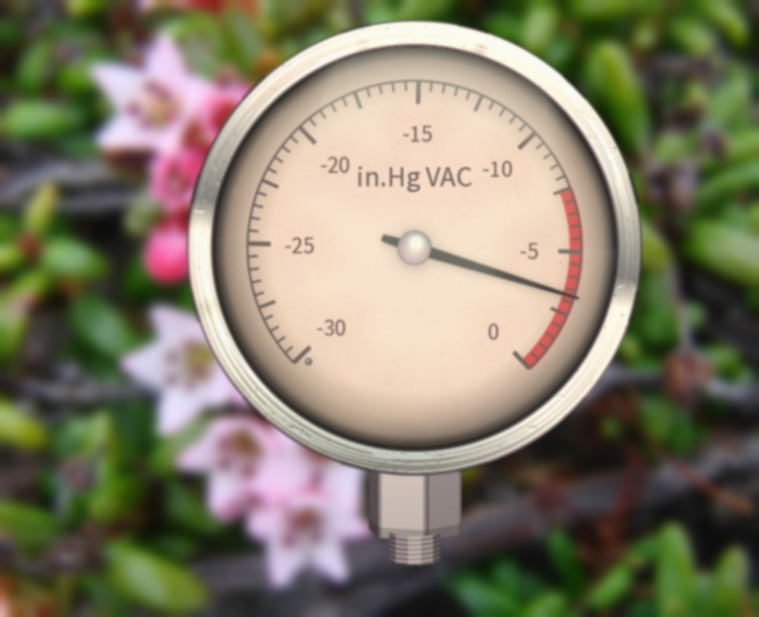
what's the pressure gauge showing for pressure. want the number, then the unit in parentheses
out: -3.25 (inHg)
